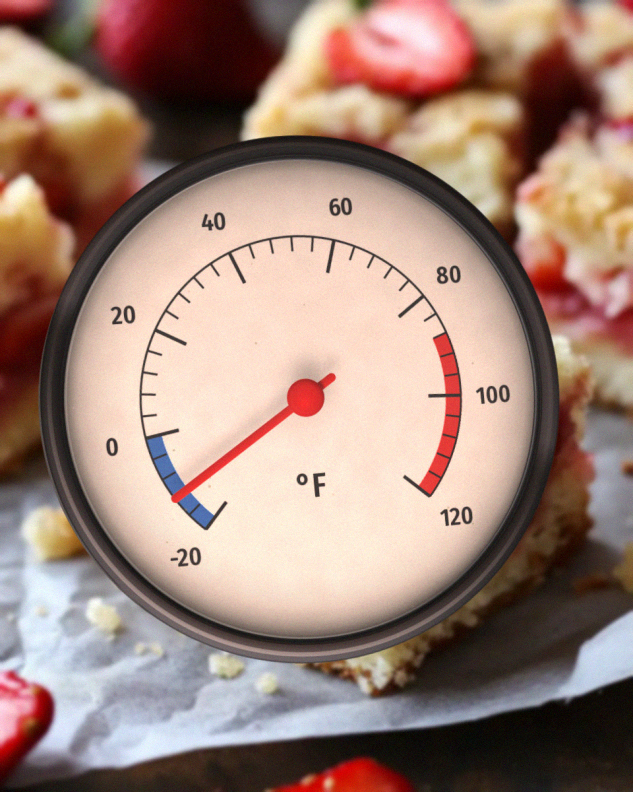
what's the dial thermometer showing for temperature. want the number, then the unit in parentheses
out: -12 (°F)
